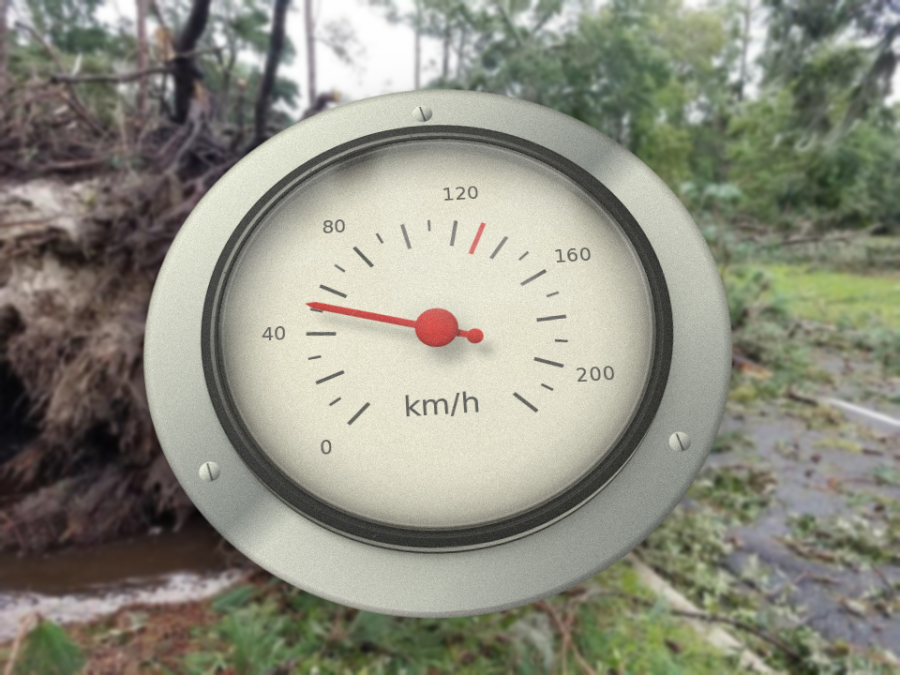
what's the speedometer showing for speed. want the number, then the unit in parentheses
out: 50 (km/h)
